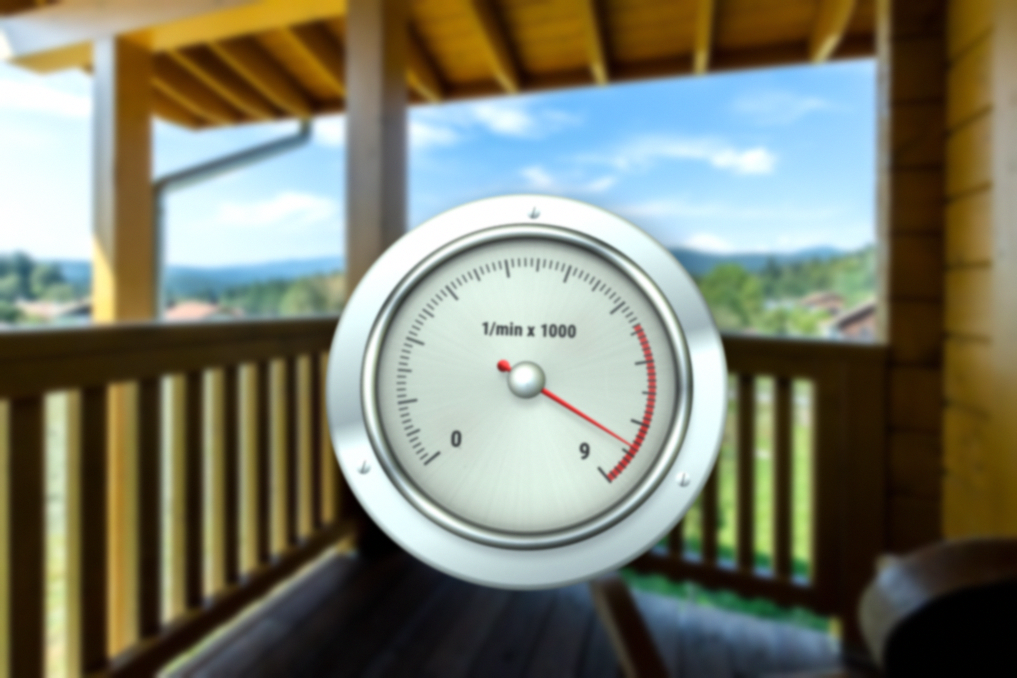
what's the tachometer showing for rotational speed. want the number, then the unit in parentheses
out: 8400 (rpm)
